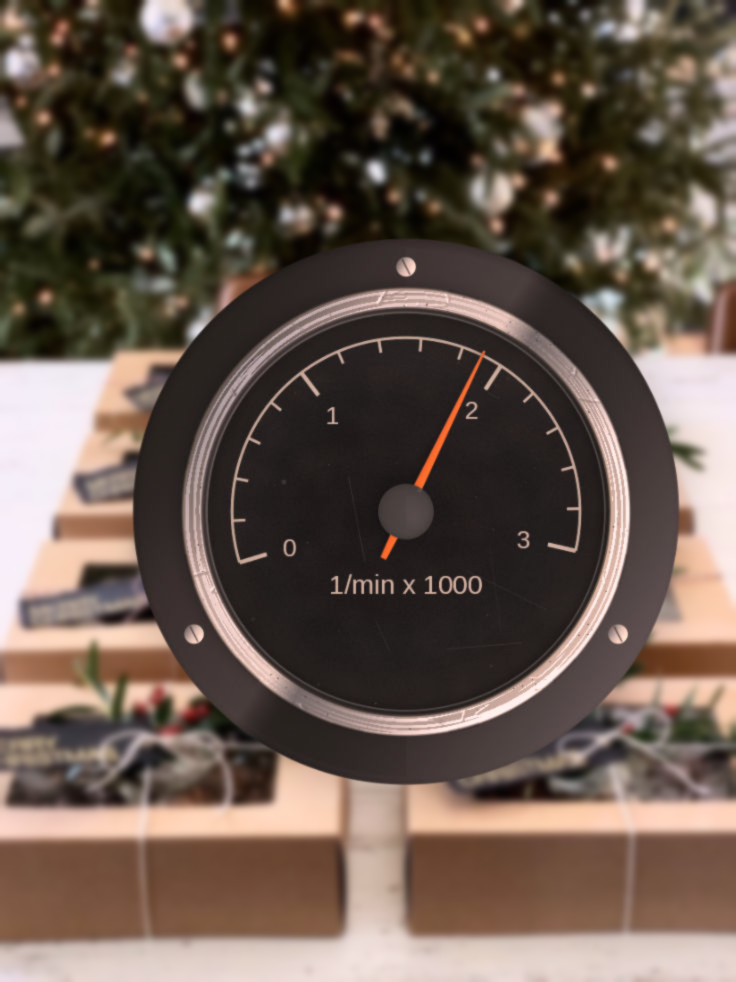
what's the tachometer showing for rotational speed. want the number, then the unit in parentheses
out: 1900 (rpm)
